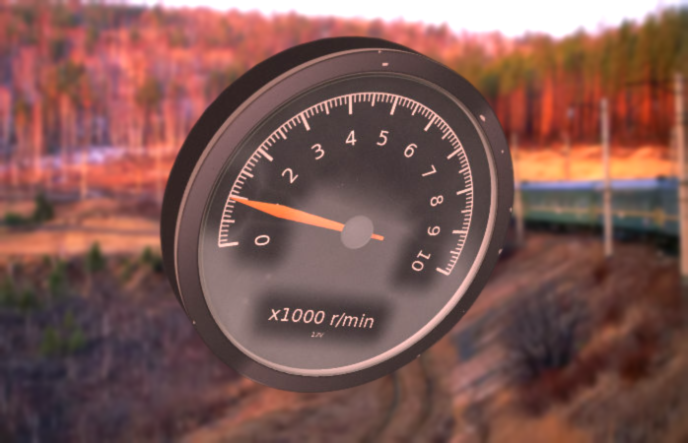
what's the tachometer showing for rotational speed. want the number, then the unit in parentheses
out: 1000 (rpm)
